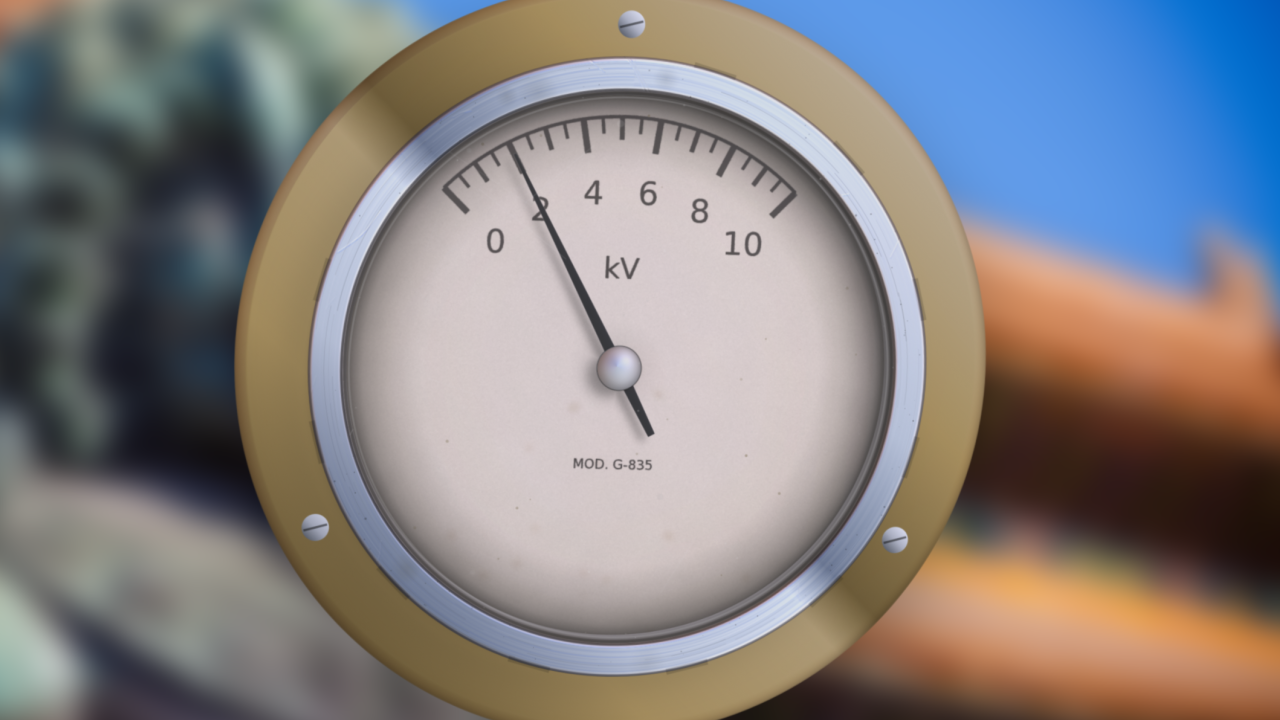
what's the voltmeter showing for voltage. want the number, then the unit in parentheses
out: 2 (kV)
